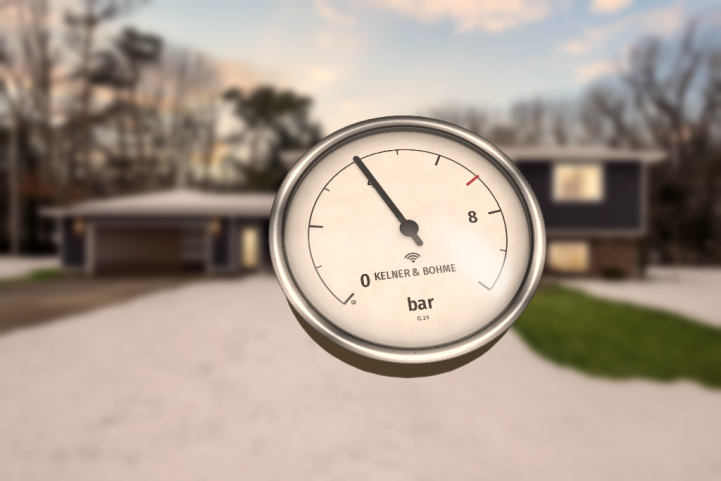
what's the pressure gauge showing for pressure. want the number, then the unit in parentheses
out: 4 (bar)
